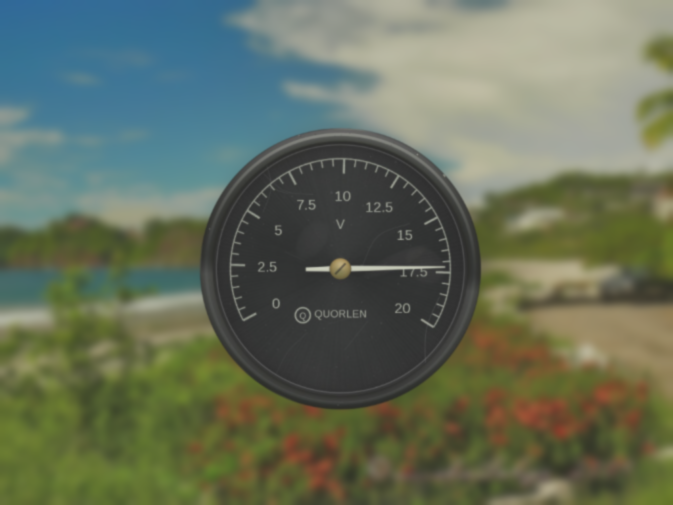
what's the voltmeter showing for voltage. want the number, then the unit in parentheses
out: 17.25 (V)
